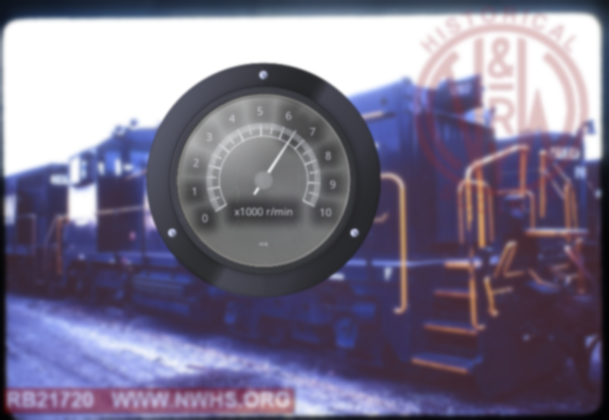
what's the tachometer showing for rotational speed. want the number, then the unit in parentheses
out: 6500 (rpm)
